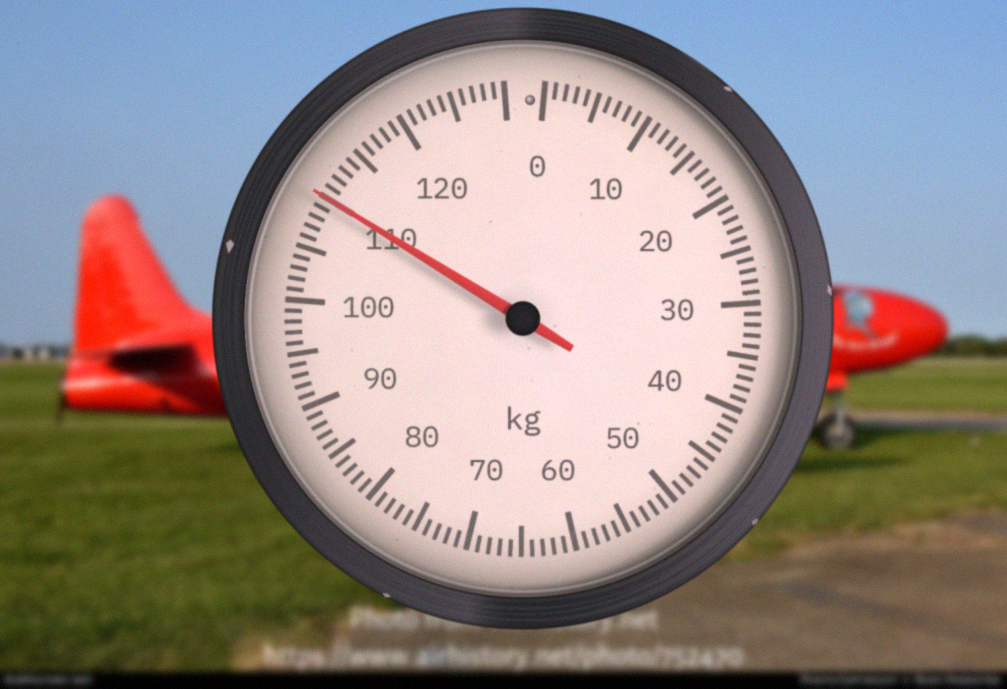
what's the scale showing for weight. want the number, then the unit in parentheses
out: 110 (kg)
